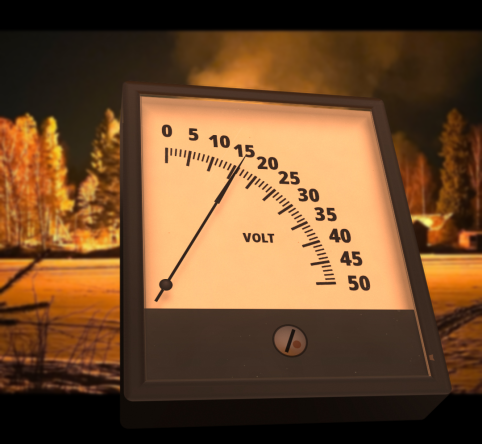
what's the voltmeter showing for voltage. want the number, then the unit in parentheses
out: 16 (V)
